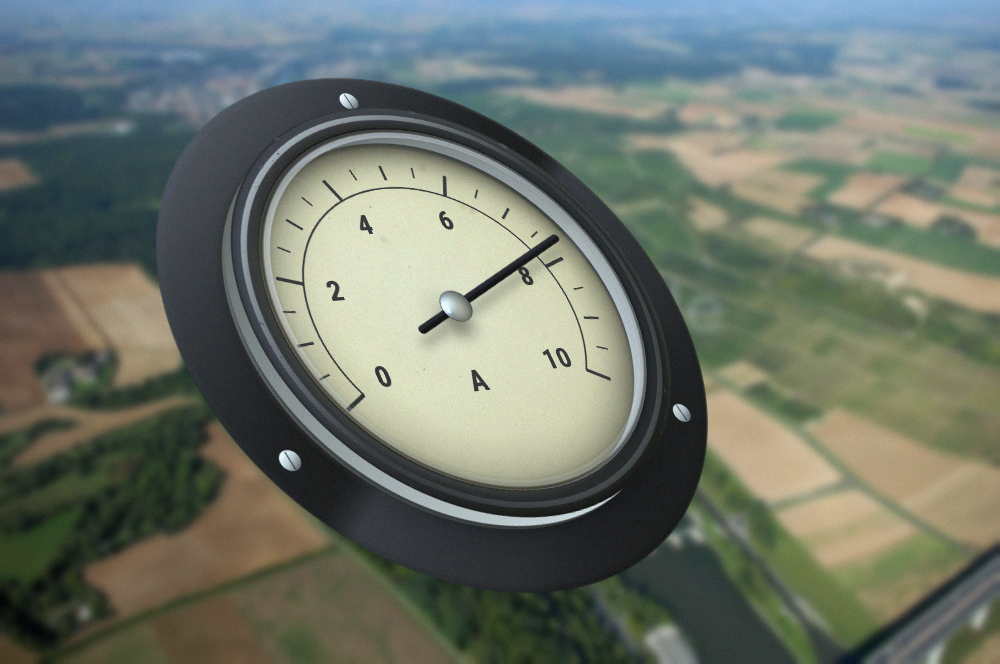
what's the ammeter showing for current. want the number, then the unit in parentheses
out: 7.75 (A)
